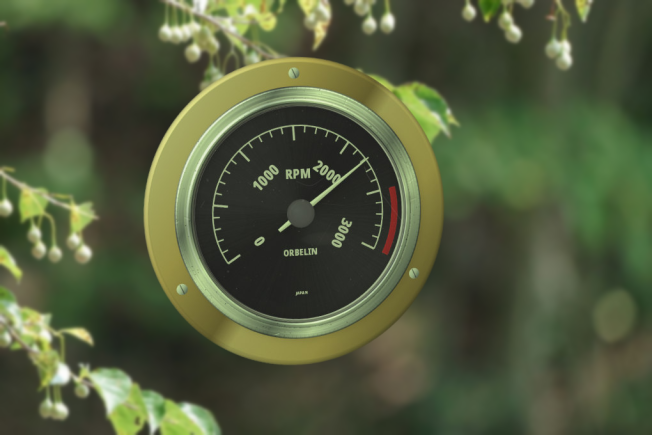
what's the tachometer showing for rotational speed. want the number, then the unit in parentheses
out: 2200 (rpm)
